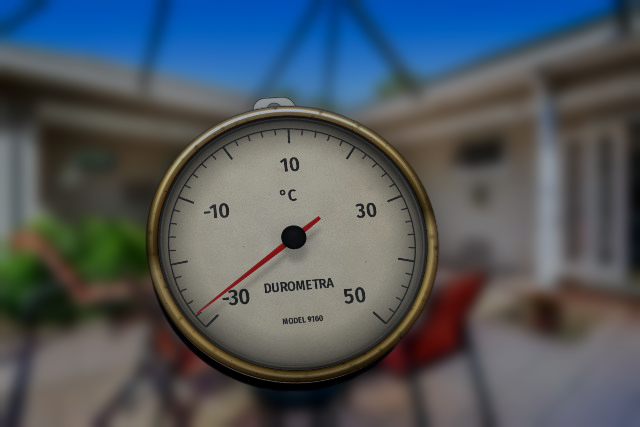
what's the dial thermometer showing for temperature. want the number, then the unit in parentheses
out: -28 (°C)
